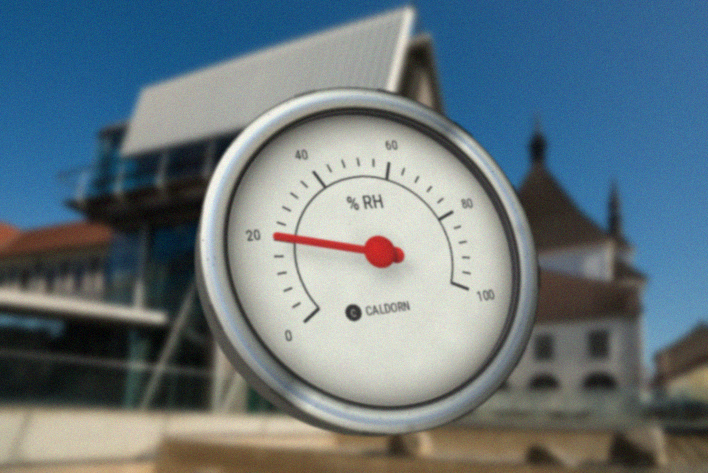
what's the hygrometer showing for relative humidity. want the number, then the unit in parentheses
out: 20 (%)
